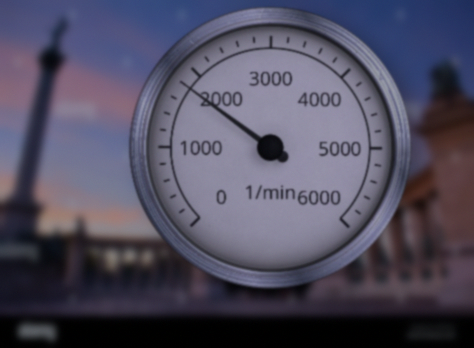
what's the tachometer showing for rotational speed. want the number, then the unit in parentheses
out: 1800 (rpm)
